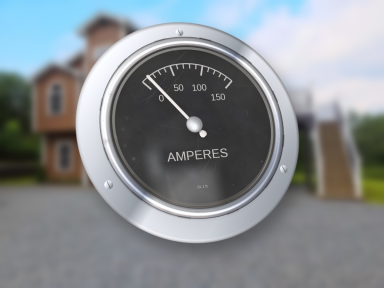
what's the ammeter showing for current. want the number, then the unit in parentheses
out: 10 (A)
